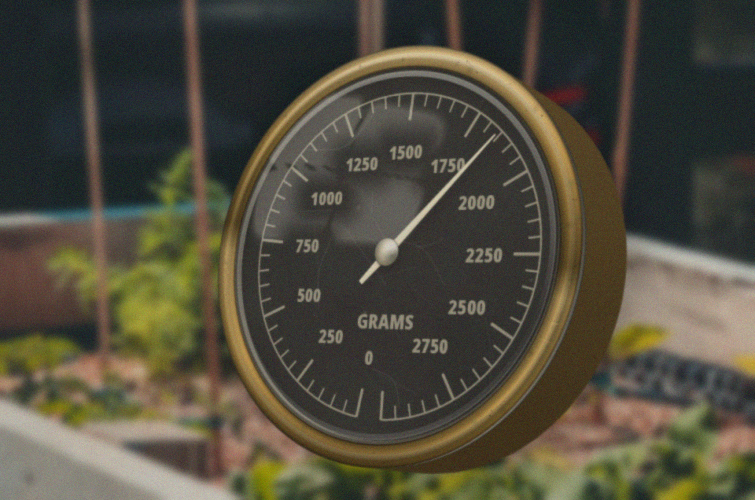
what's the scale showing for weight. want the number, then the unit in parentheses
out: 1850 (g)
